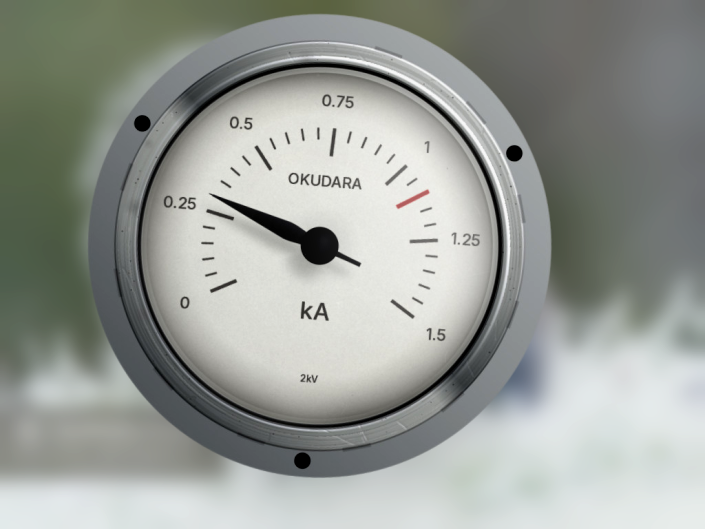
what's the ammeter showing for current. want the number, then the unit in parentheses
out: 0.3 (kA)
